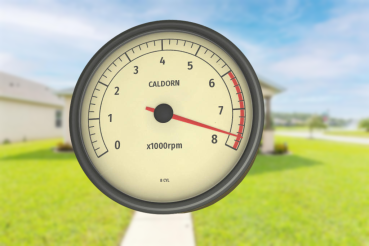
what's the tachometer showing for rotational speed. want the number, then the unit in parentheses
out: 7700 (rpm)
